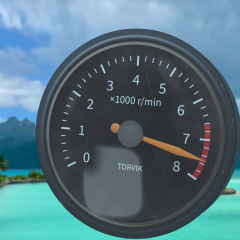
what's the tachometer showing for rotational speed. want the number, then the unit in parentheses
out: 7500 (rpm)
